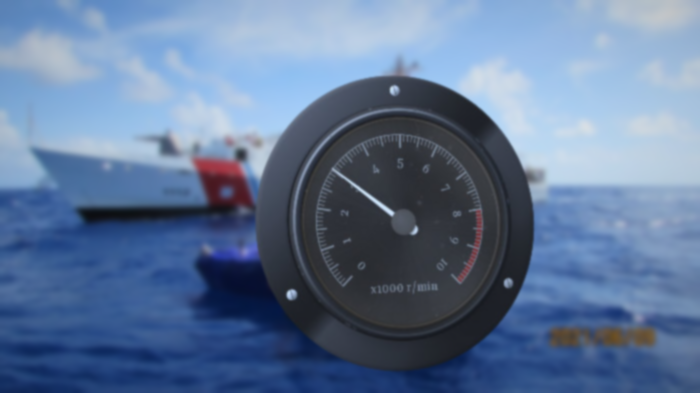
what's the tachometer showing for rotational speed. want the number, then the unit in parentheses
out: 3000 (rpm)
